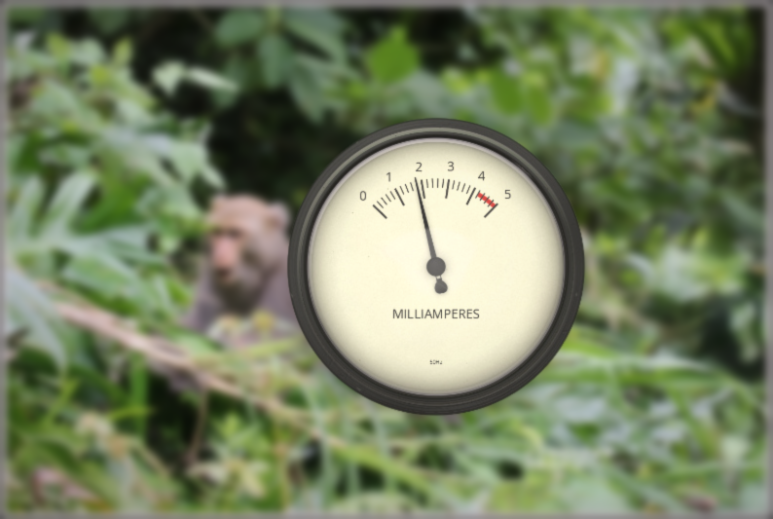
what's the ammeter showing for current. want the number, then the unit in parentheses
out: 1.8 (mA)
